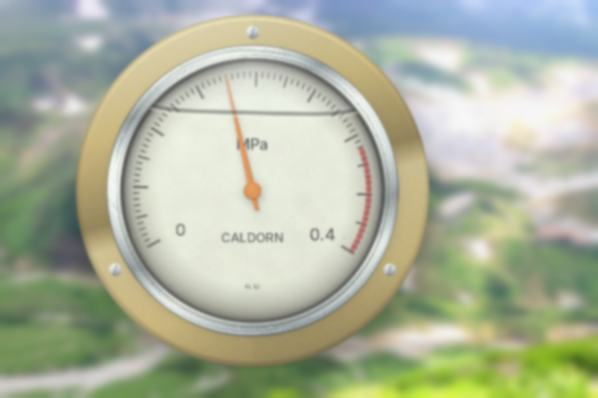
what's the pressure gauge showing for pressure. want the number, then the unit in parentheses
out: 0.175 (MPa)
